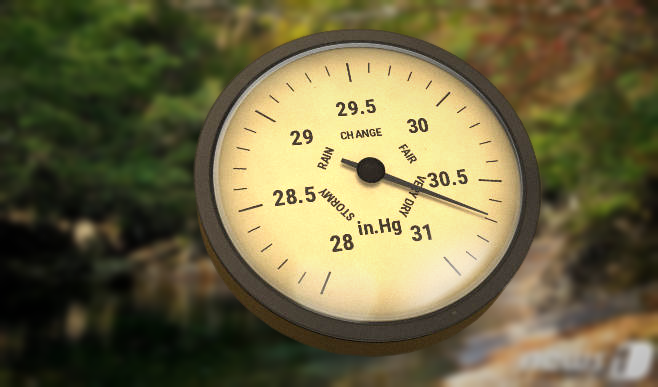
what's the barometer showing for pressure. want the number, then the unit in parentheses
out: 30.7 (inHg)
